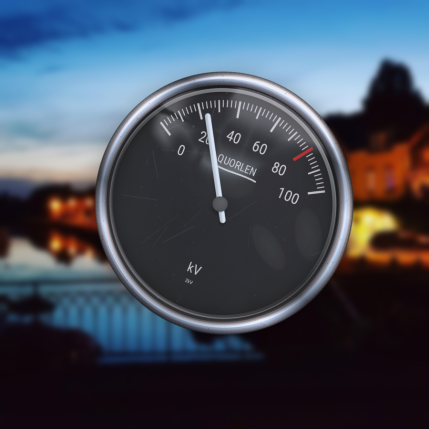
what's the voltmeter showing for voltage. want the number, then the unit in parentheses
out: 24 (kV)
